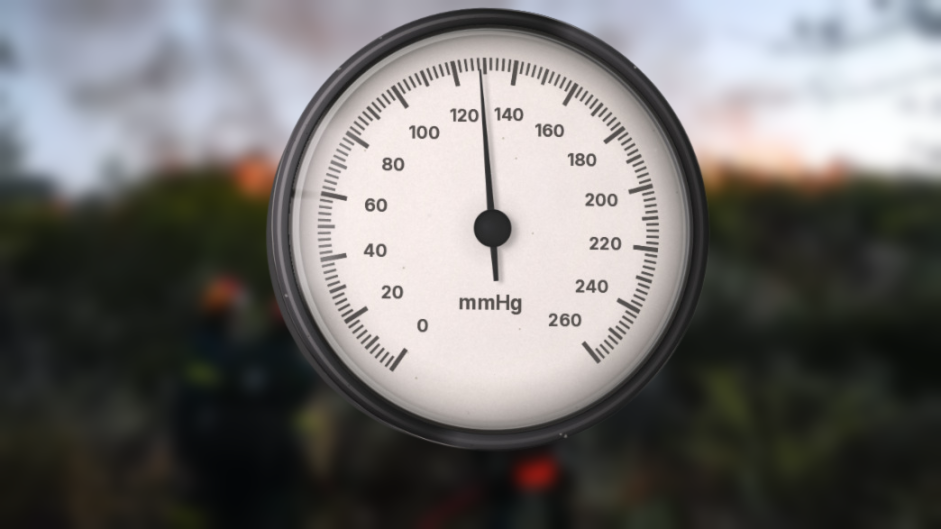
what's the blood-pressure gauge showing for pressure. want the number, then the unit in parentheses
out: 128 (mmHg)
